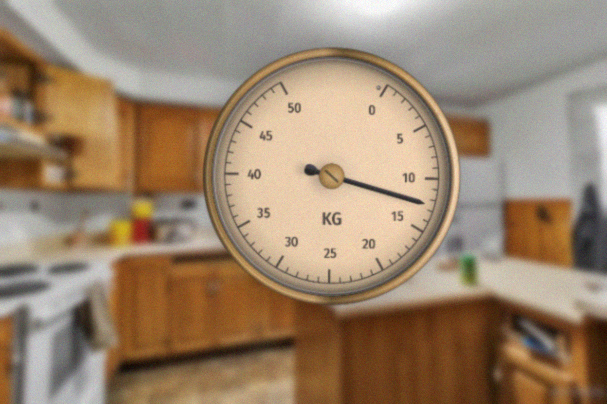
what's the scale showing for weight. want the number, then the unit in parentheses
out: 12.5 (kg)
